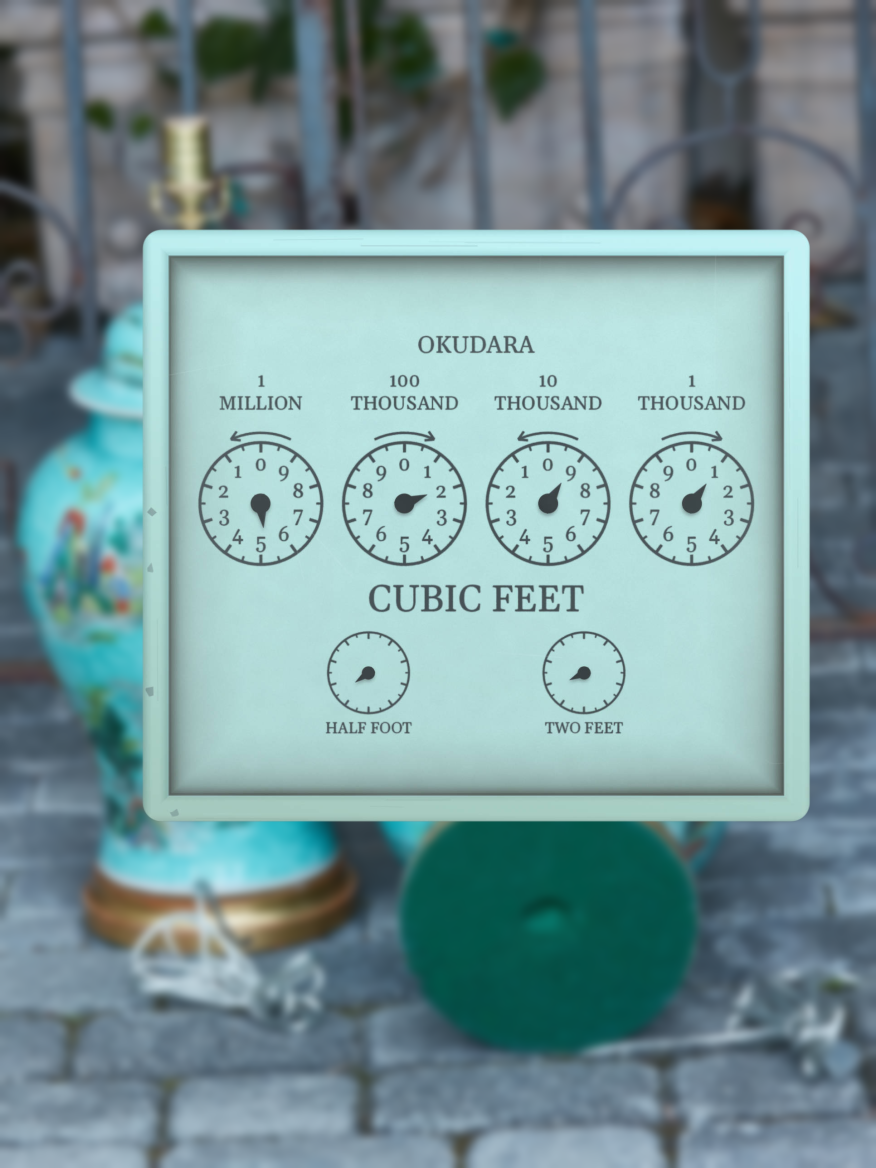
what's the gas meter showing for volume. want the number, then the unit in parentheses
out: 519100 (ft³)
